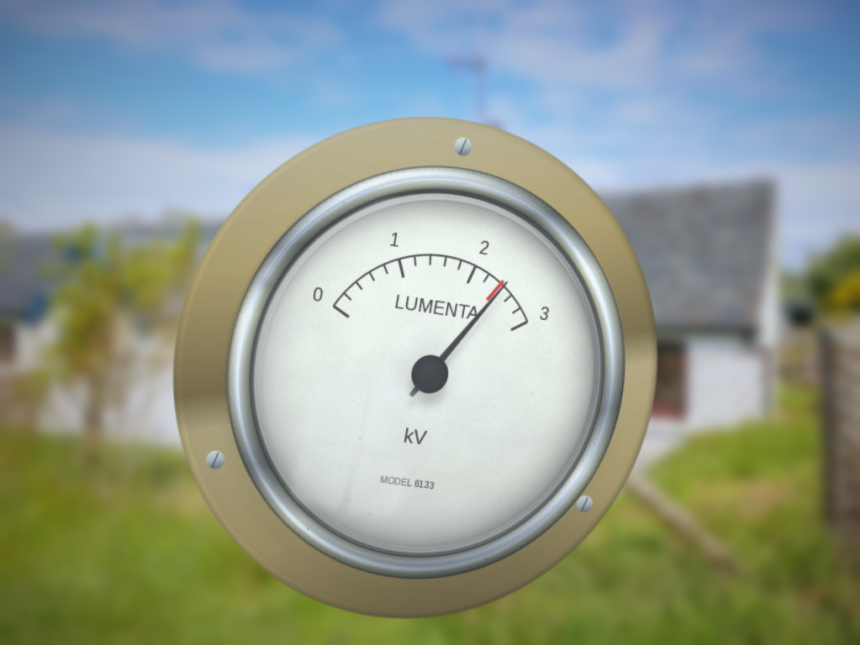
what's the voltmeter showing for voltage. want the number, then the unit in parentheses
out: 2.4 (kV)
